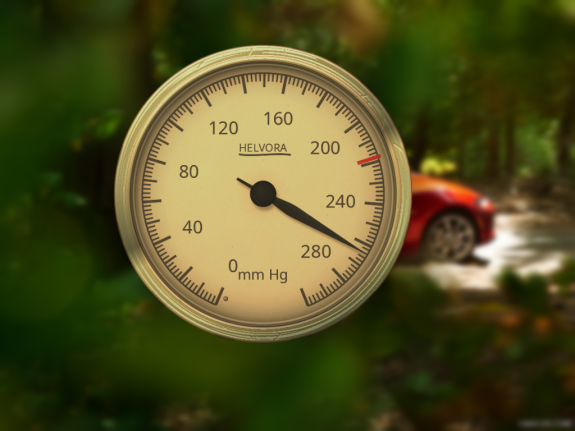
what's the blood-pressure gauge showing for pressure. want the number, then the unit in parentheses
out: 264 (mmHg)
